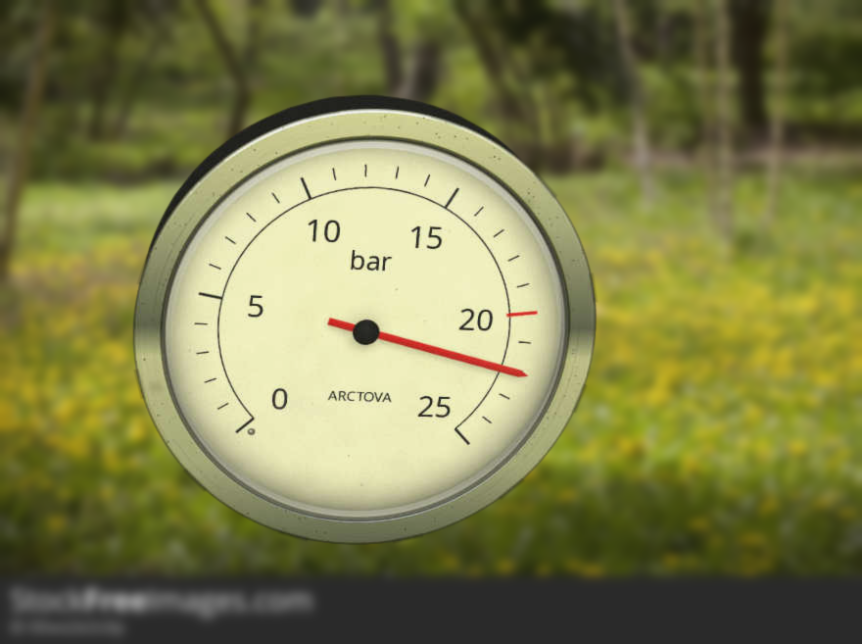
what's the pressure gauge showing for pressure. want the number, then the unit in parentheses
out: 22 (bar)
